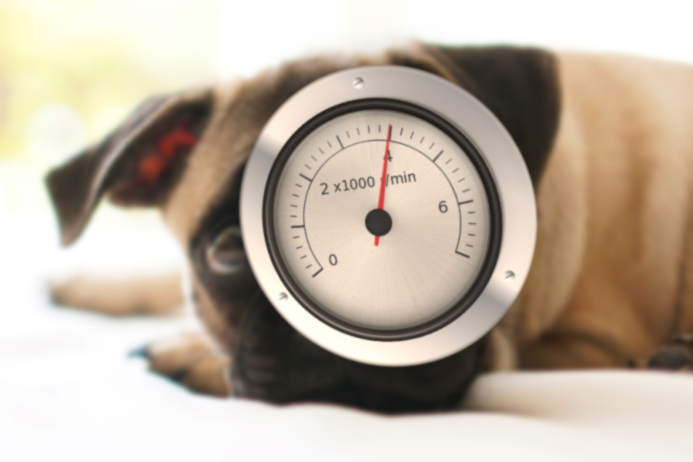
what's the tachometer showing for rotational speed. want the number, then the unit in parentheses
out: 4000 (rpm)
